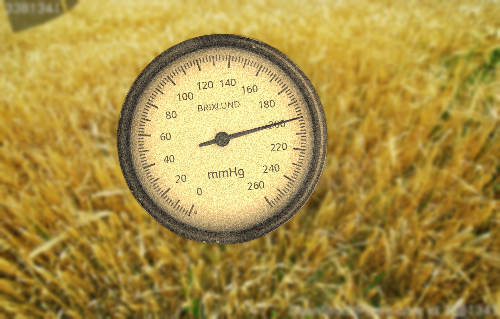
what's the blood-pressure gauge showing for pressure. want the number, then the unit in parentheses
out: 200 (mmHg)
